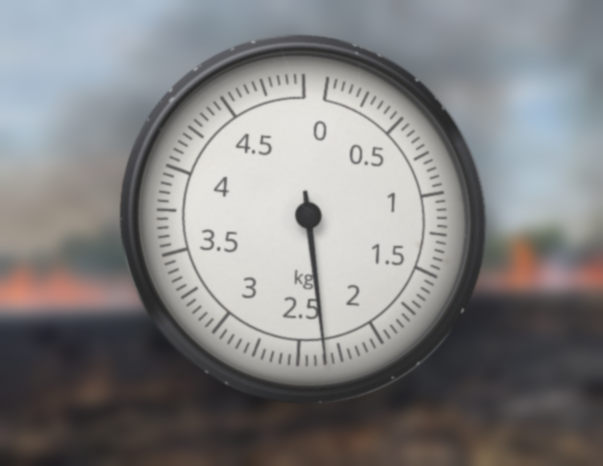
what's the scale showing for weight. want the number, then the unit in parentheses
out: 2.35 (kg)
